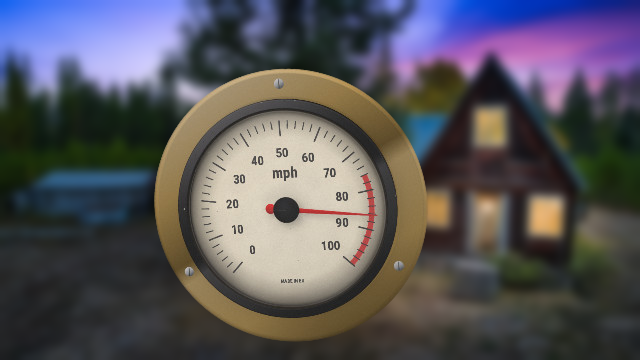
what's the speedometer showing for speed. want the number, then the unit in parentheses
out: 86 (mph)
